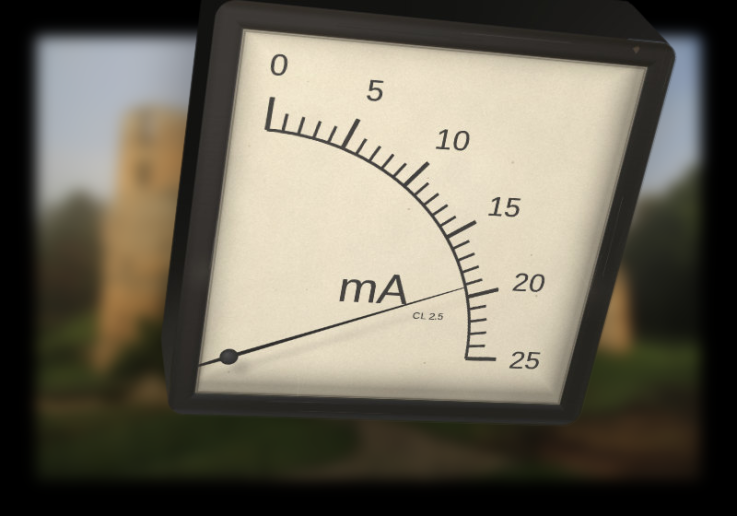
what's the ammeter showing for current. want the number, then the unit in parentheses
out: 19 (mA)
